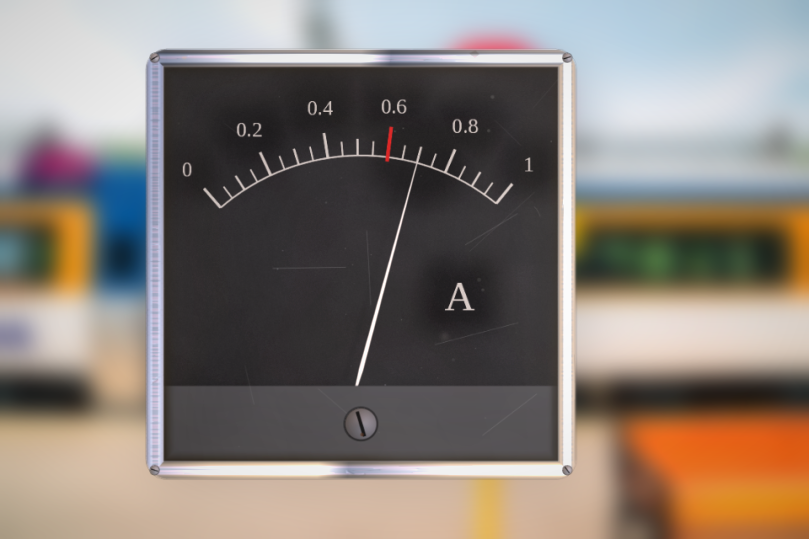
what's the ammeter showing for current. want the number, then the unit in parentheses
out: 0.7 (A)
